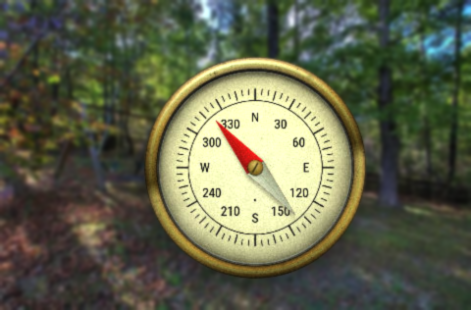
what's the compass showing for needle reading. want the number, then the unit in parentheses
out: 320 (°)
